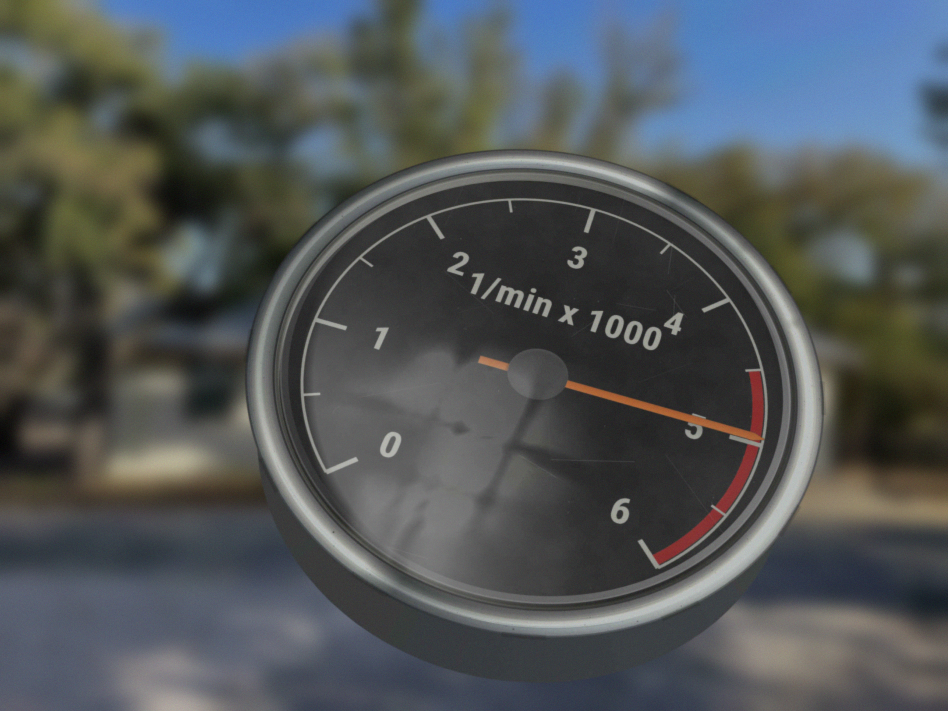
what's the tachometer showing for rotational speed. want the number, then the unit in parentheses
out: 5000 (rpm)
